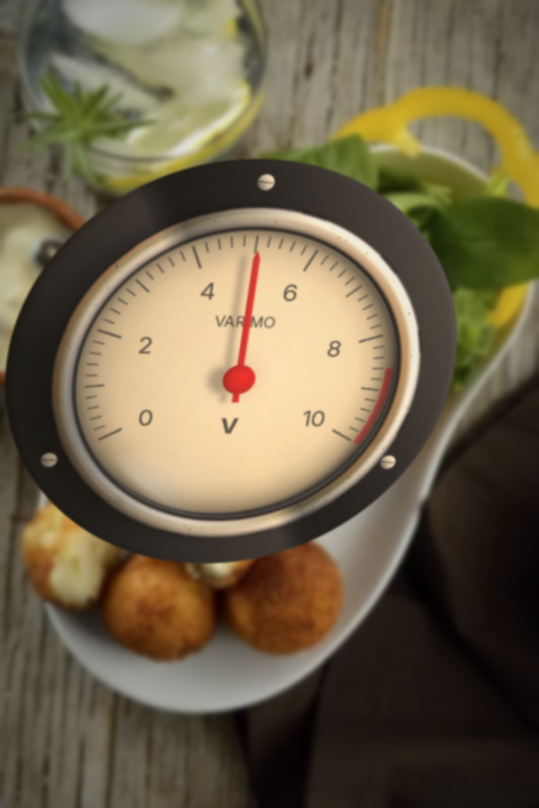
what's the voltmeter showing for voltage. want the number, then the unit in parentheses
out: 5 (V)
